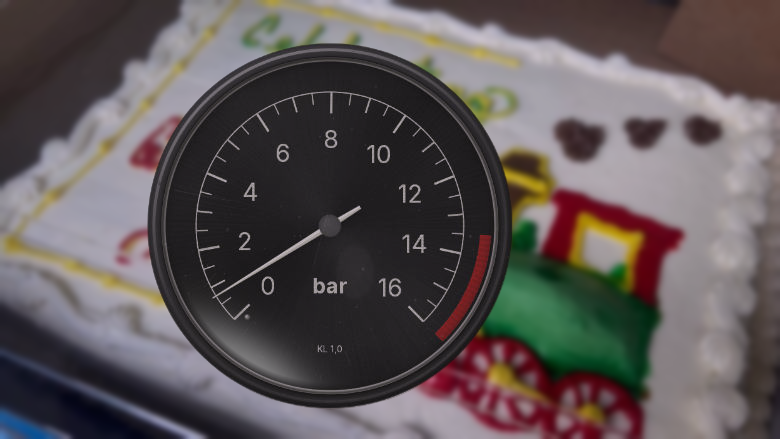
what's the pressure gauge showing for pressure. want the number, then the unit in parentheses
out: 0.75 (bar)
